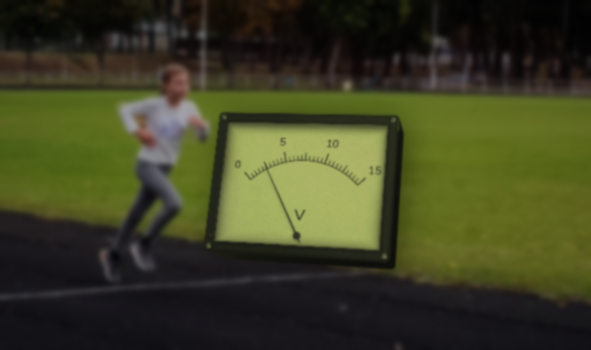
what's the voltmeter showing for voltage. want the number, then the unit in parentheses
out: 2.5 (V)
